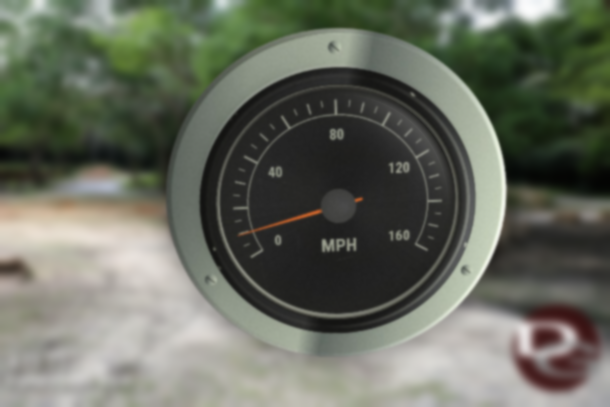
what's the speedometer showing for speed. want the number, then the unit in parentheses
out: 10 (mph)
